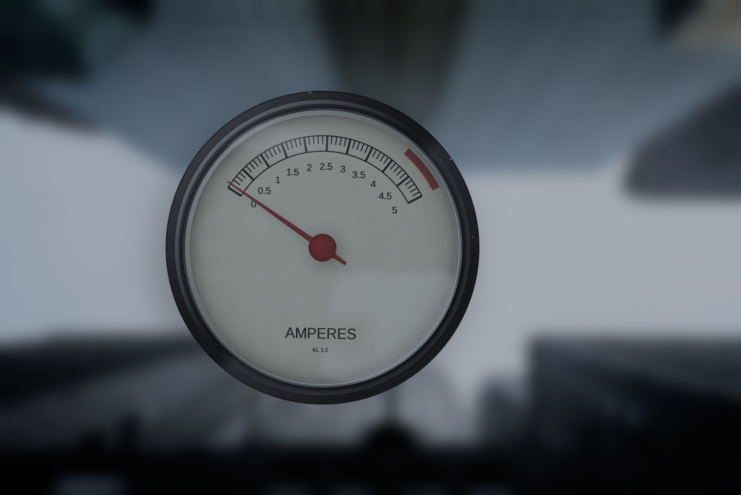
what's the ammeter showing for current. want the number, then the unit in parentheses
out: 0.1 (A)
